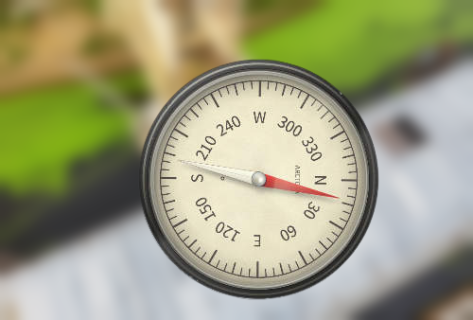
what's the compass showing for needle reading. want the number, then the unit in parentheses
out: 12.5 (°)
